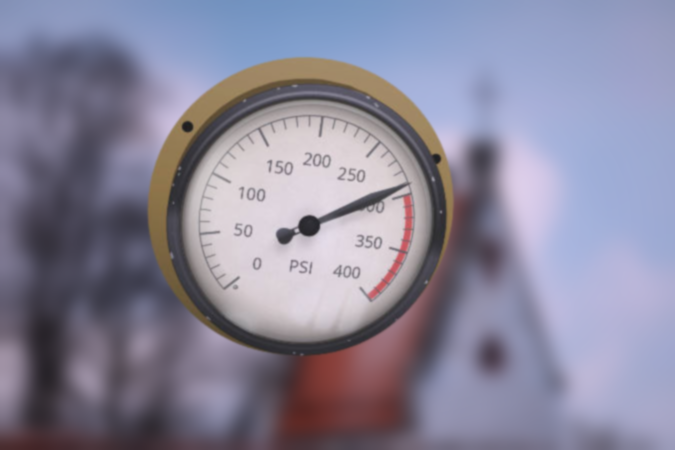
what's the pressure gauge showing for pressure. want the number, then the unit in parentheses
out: 290 (psi)
